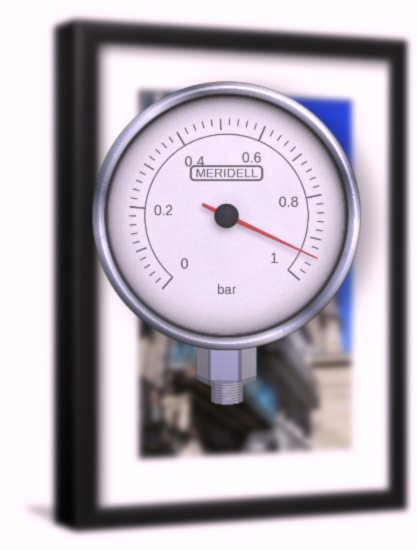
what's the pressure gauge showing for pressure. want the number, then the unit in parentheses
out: 0.94 (bar)
